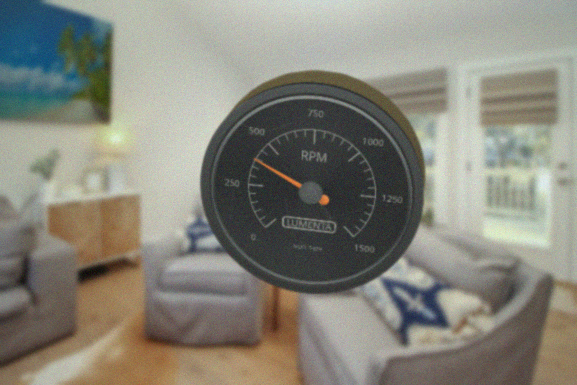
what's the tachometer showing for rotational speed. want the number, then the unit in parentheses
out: 400 (rpm)
